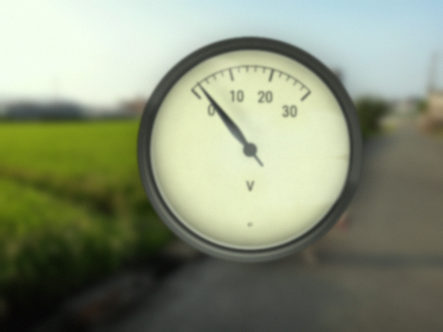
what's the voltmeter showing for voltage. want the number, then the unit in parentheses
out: 2 (V)
